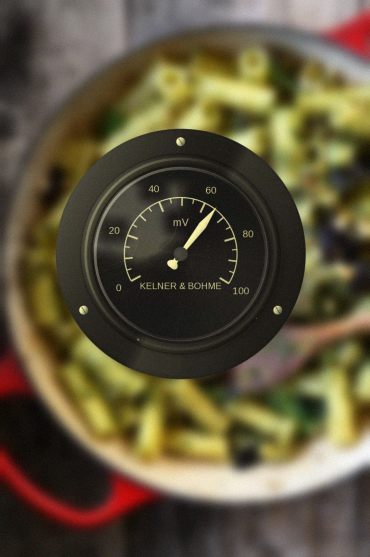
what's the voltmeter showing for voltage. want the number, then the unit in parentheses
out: 65 (mV)
